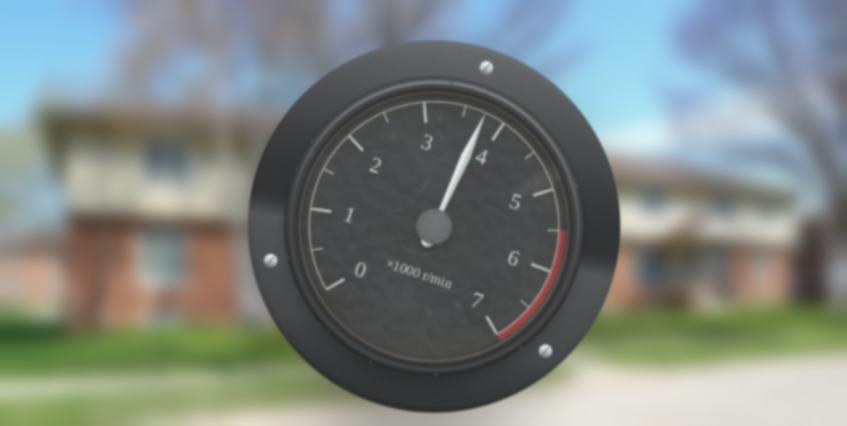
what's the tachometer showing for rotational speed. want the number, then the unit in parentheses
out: 3750 (rpm)
